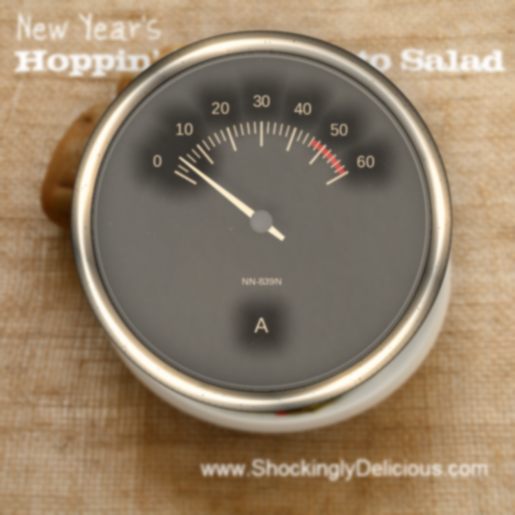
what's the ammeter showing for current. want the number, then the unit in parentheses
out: 4 (A)
